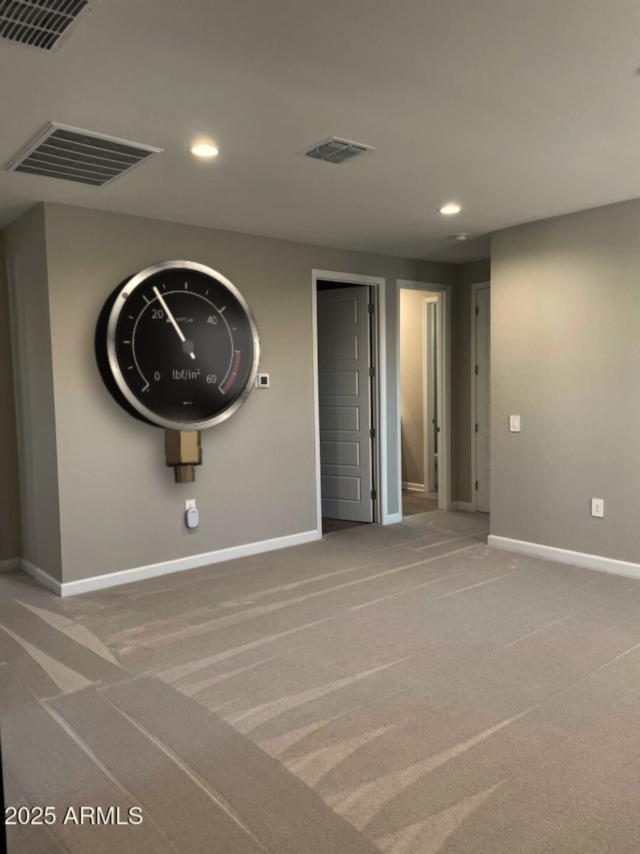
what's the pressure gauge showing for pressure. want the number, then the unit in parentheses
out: 22.5 (psi)
